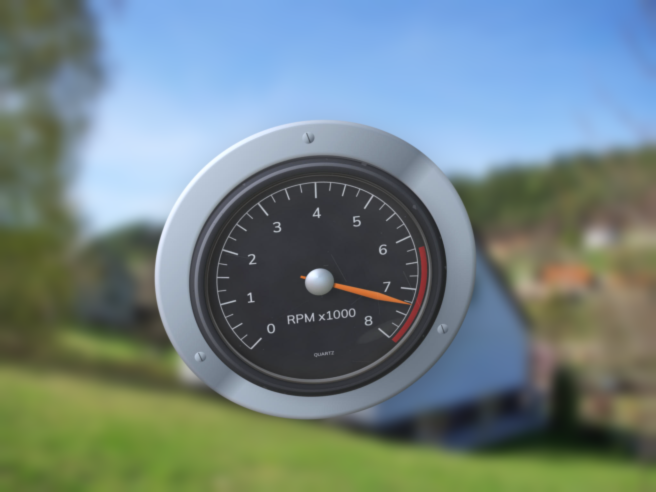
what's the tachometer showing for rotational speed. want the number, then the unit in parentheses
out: 7250 (rpm)
